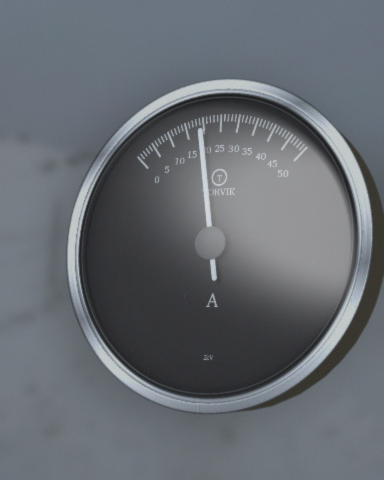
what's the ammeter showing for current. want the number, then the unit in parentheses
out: 20 (A)
